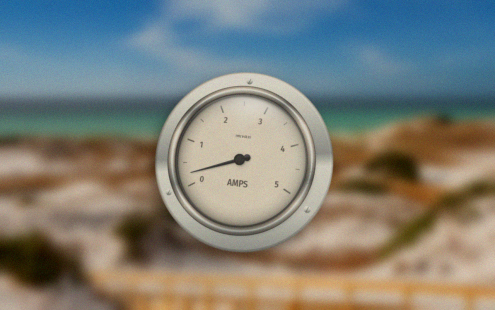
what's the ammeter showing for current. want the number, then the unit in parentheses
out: 0.25 (A)
